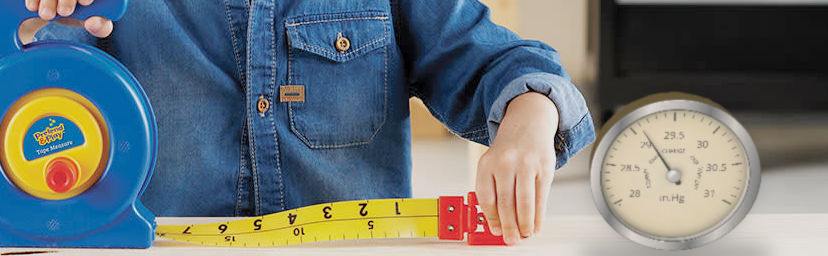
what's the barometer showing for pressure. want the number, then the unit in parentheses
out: 29.1 (inHg)
